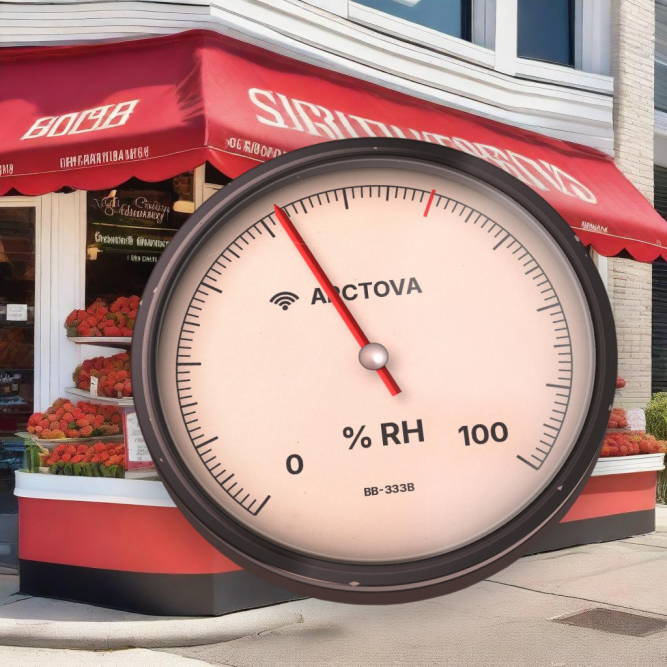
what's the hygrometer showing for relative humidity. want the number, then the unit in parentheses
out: 42 (%)
